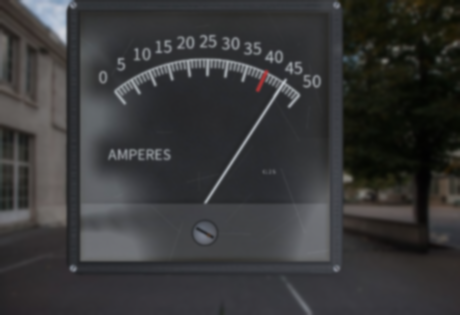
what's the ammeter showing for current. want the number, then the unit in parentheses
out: 45 (A)
